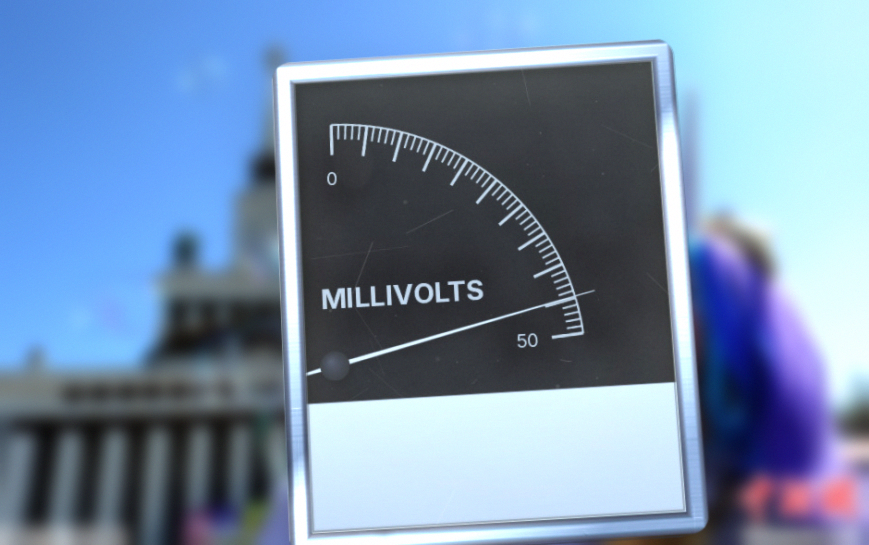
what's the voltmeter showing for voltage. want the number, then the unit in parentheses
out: 45 (mV)
